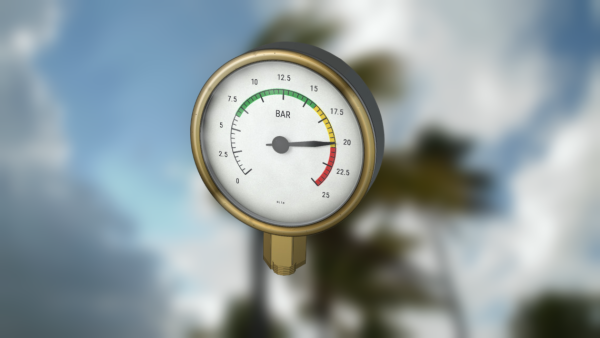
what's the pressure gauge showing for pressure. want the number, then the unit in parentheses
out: 20 (bar)
